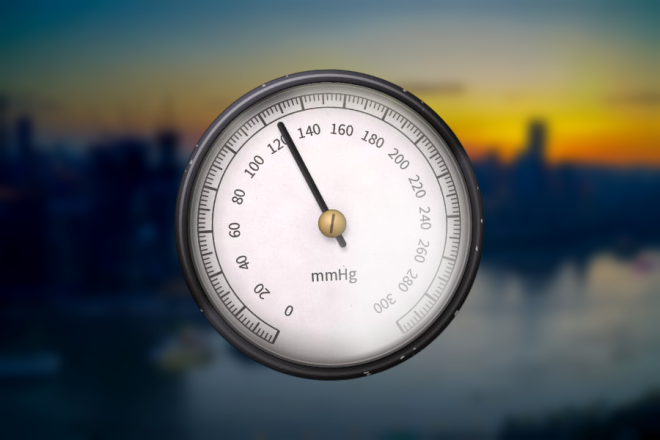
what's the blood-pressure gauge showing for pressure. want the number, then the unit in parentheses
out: 126 (mmHg)
